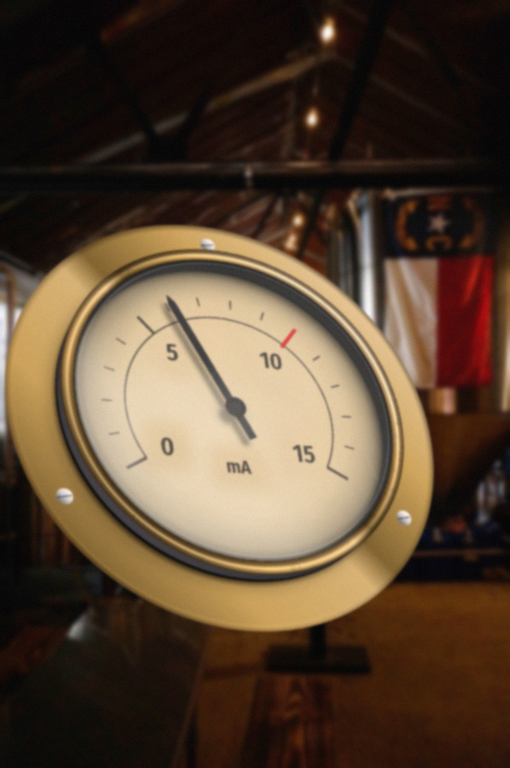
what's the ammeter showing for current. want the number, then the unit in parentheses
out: 6 (mA)
